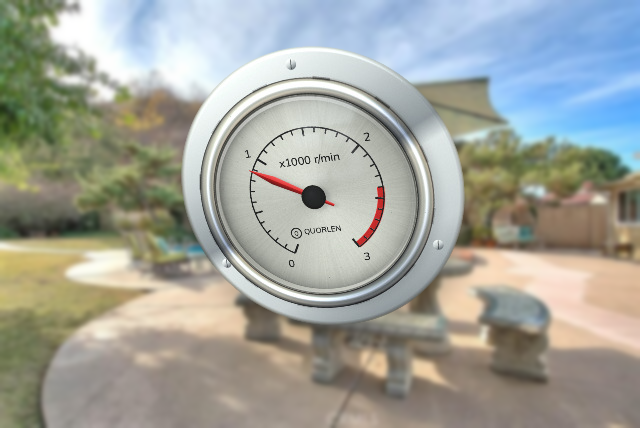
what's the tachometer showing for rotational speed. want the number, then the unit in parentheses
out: 900 (rpm)
